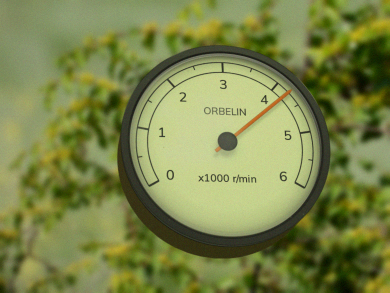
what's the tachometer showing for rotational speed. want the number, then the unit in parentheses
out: 4250 (rpm)
